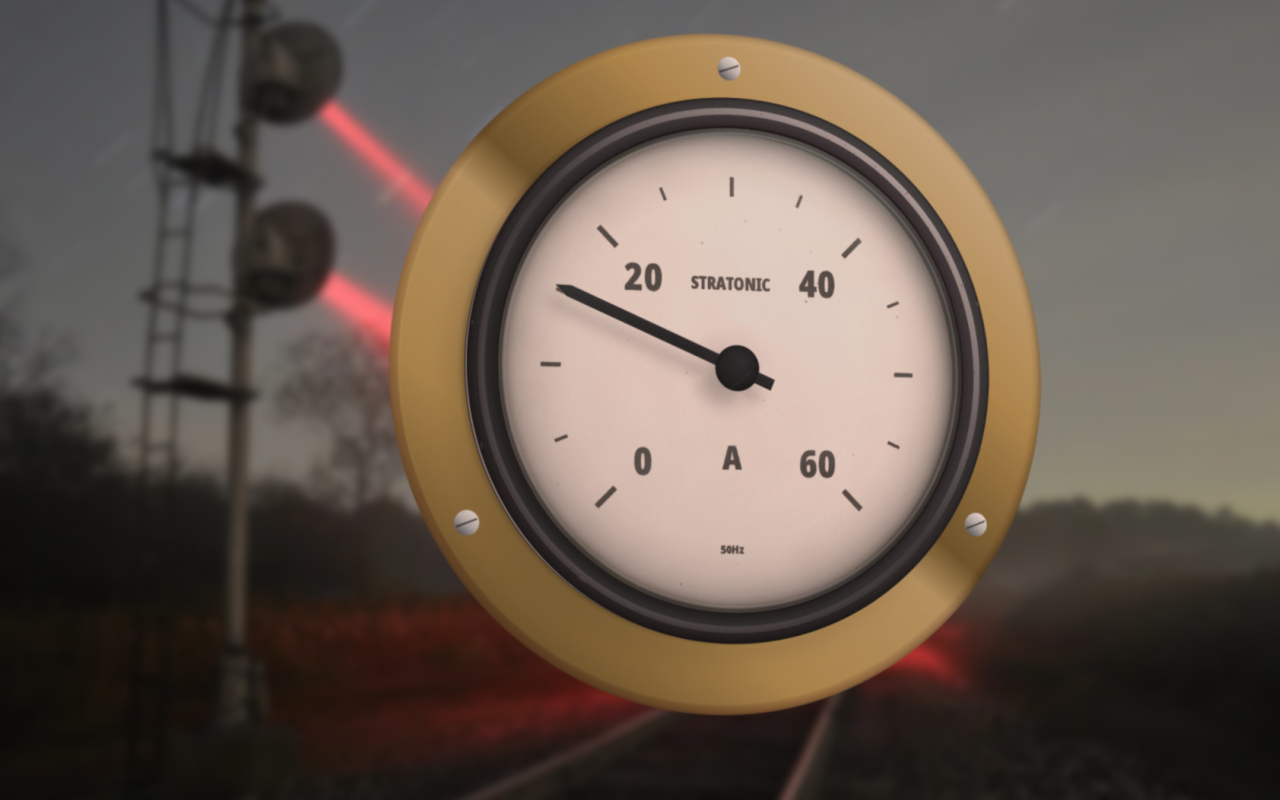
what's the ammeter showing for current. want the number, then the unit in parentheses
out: 15 (A)
